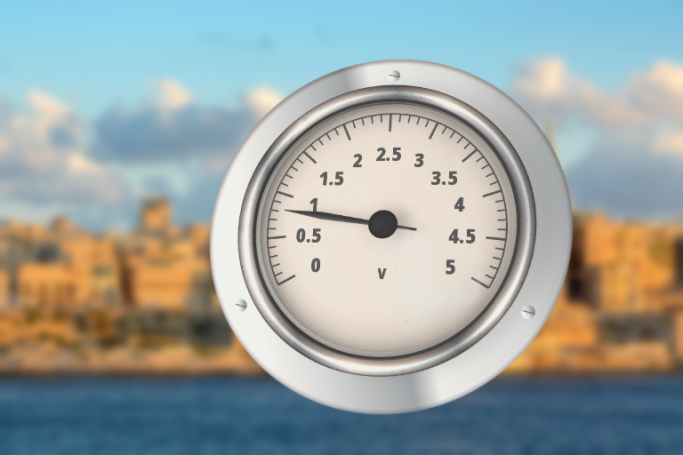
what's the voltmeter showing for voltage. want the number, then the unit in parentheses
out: 0.8 (V)
